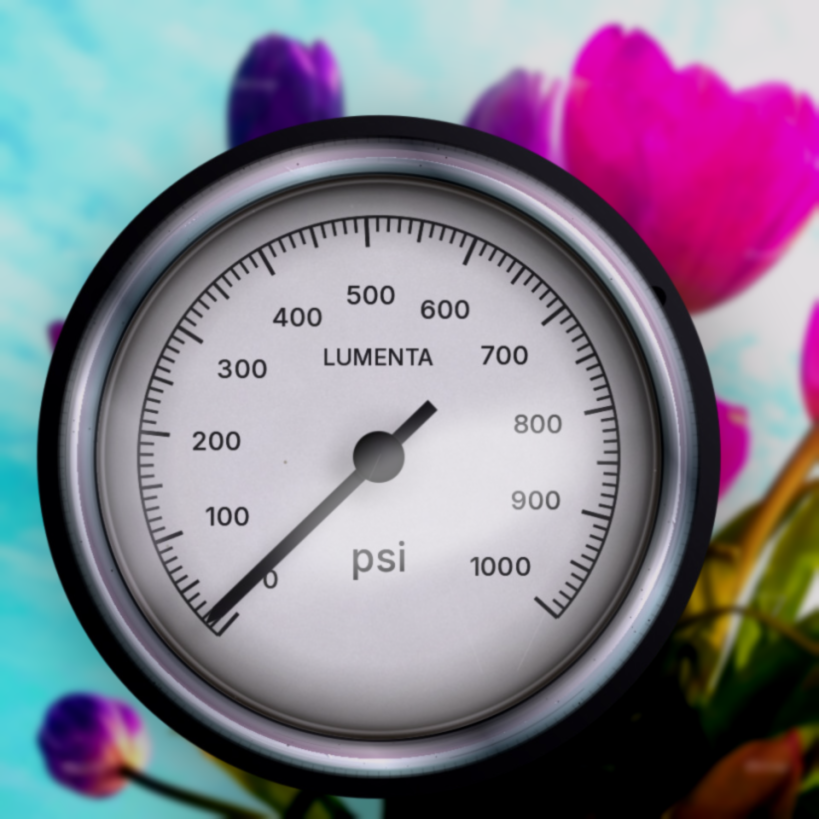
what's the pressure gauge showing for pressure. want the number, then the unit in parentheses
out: 15 (psi)
